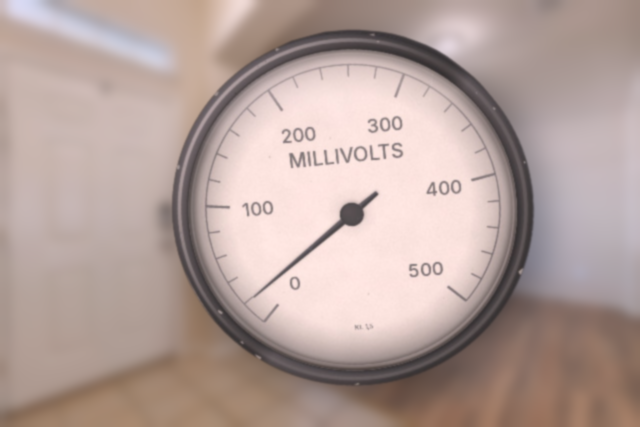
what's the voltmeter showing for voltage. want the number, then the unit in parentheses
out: 20 (mV)
